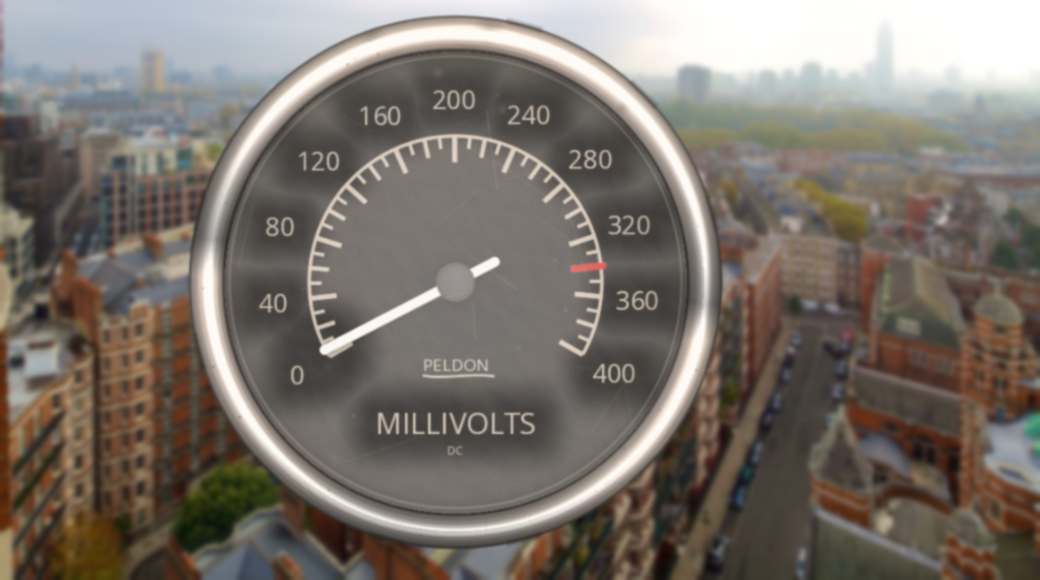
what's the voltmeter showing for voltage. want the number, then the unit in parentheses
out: 5 (mV)
